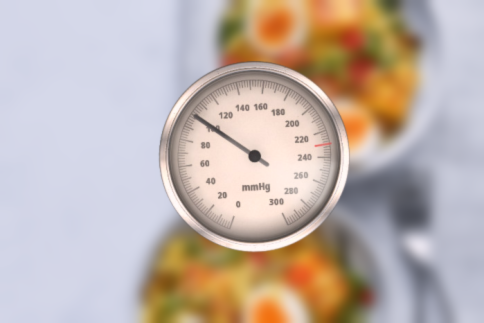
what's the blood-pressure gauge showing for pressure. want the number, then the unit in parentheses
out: 100 (mmHg)
